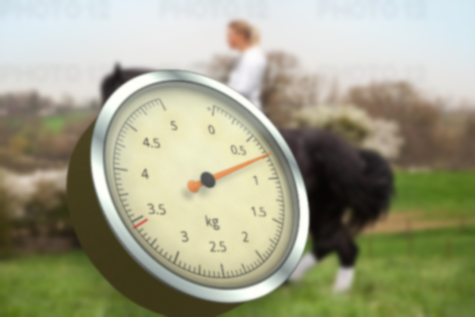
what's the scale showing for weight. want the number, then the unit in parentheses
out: 0.75 (kg)
